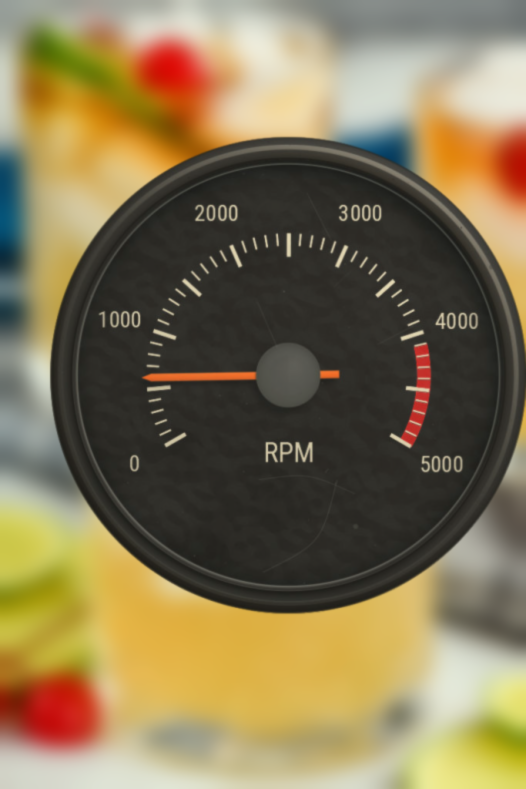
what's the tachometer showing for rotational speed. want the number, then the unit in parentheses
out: 600 (rpm)
